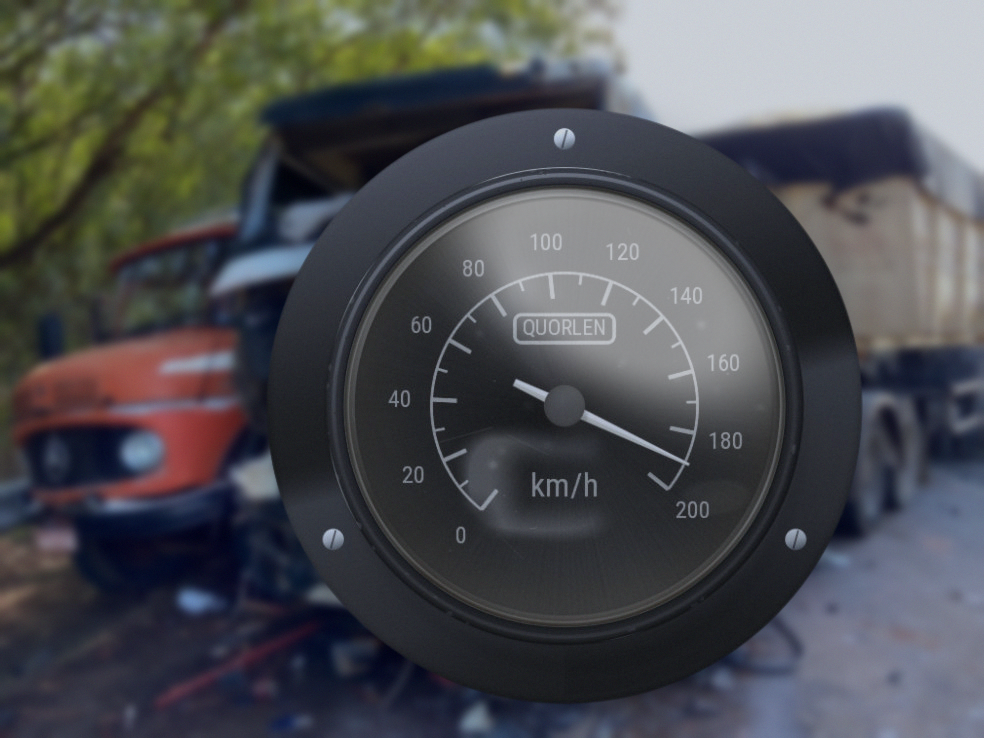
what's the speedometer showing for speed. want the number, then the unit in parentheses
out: 190 (km/h)
